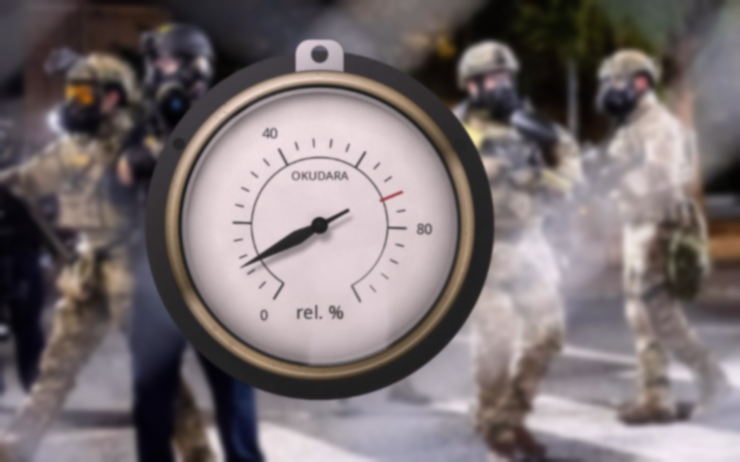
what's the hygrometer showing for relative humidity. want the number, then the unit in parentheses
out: 10 (%)
